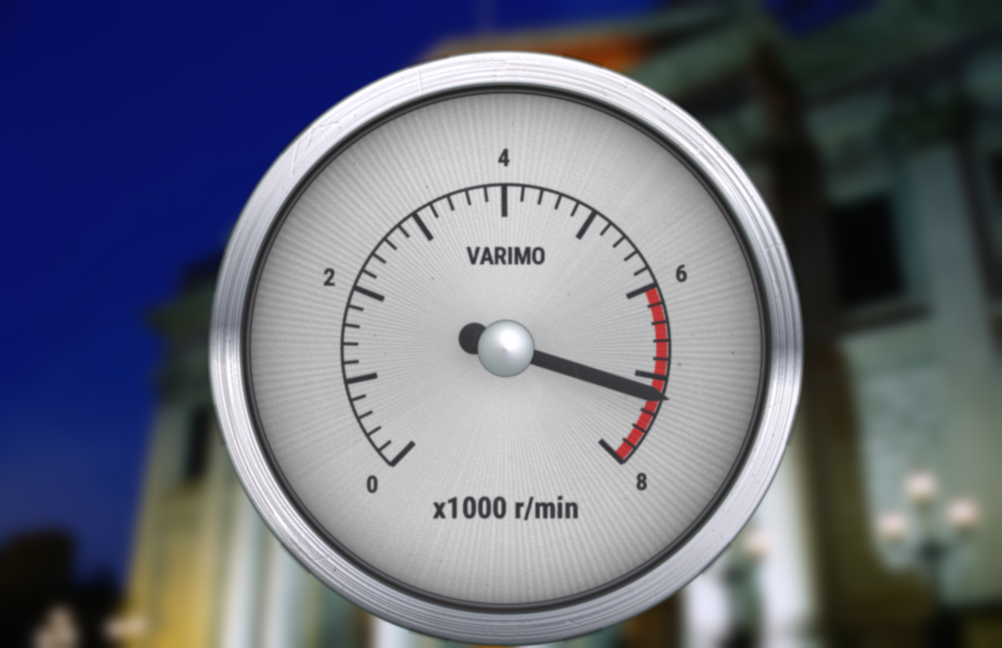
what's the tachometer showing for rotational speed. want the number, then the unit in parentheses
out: 7200 (rpm)
